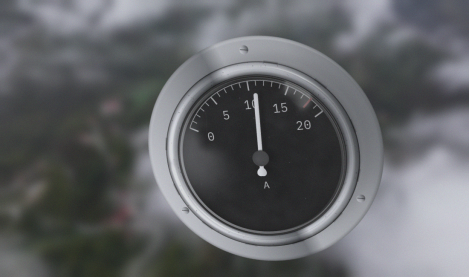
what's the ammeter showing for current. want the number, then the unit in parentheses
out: 11 (A)
